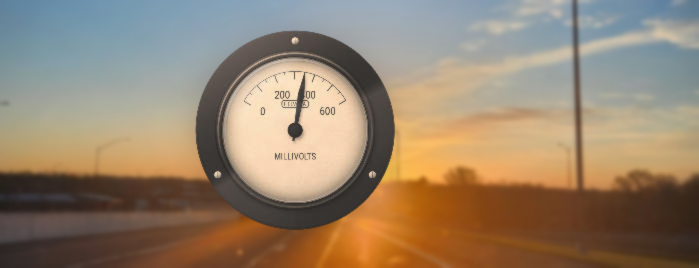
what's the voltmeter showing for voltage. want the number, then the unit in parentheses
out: 350 (mV)
